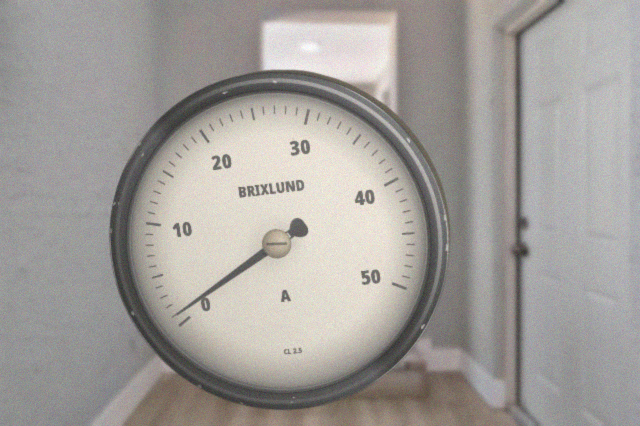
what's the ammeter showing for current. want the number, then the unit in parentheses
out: 1 (A)
